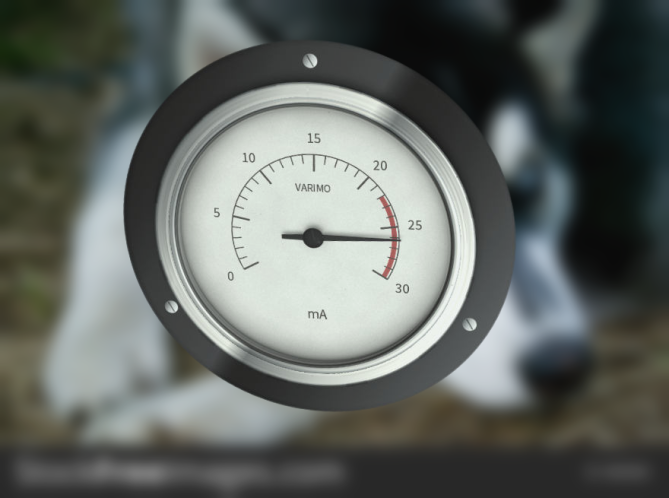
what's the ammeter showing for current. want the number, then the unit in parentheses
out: 26 (mA)
